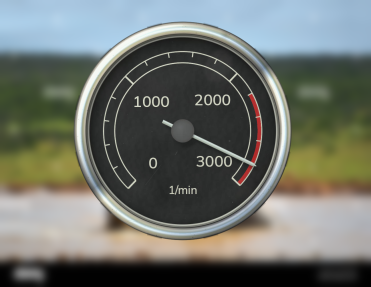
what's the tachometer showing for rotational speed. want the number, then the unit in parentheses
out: 2800 (rpm)
